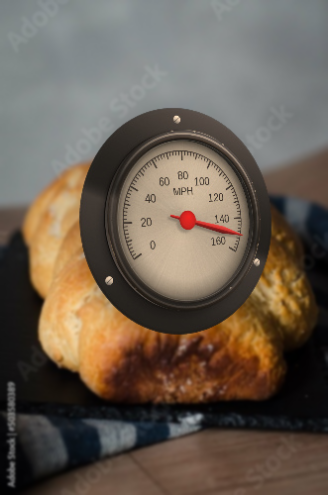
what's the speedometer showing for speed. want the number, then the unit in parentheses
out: 150 (mph)
